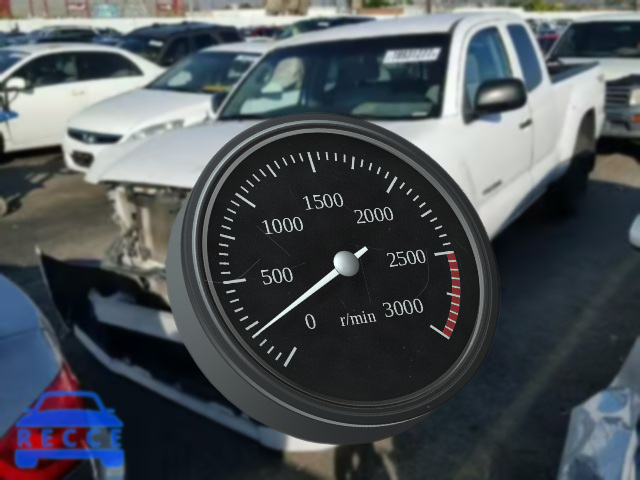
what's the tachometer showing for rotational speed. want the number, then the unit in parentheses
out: 200 (rpm)
